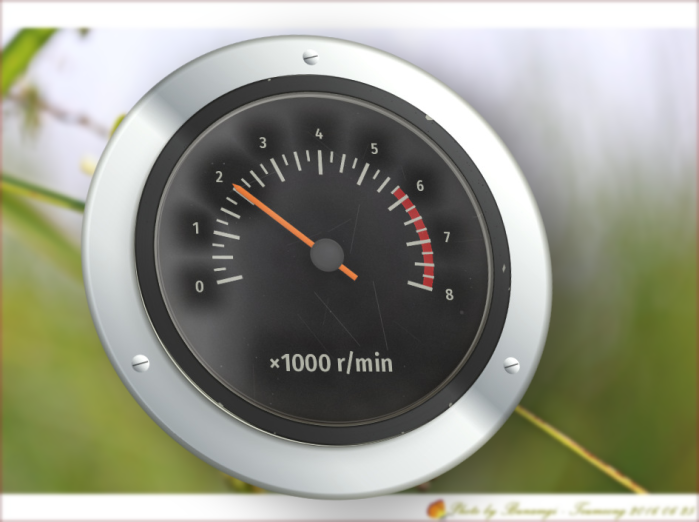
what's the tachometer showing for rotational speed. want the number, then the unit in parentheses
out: 2000 (rpm)
